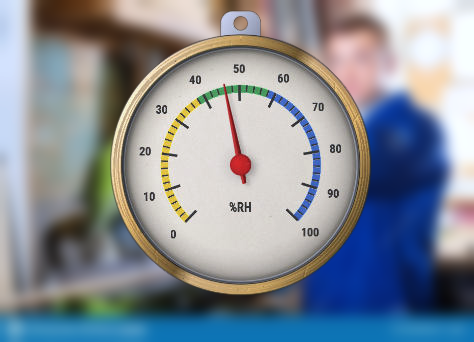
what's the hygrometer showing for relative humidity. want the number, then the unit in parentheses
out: 46 (%)
